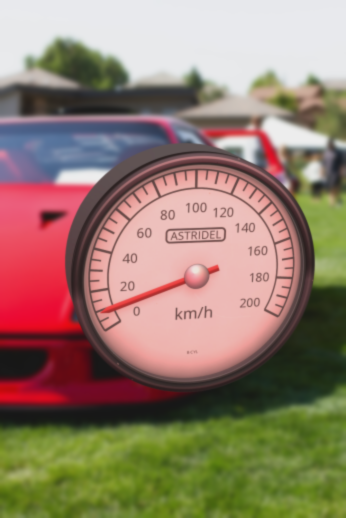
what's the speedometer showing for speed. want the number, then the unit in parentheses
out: 10 (km/h)
